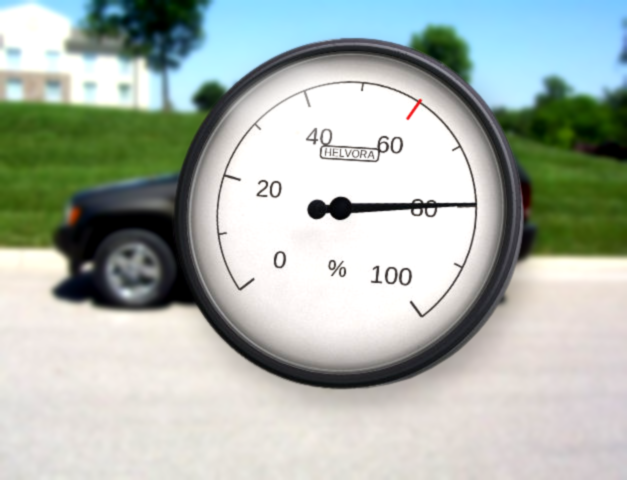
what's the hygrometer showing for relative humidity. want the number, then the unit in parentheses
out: 80 (%)
